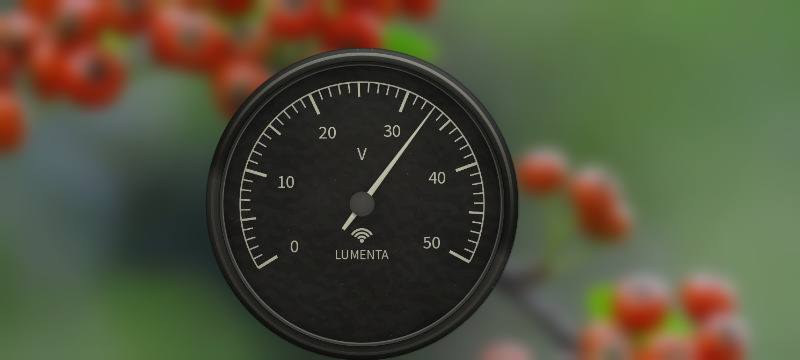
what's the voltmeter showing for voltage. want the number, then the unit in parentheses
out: 33 (V)
